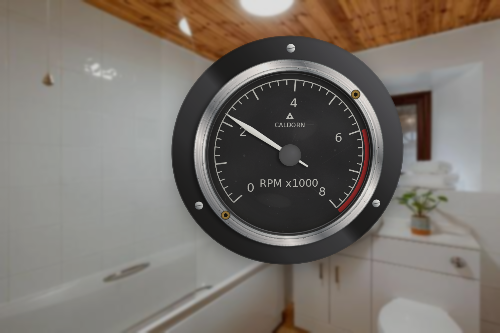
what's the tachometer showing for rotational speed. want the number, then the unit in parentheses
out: 2200 (rpm)
